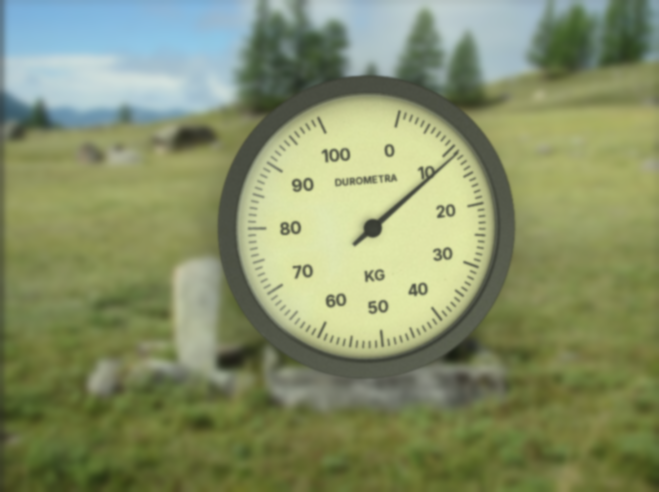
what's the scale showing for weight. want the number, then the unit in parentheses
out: 11 (kg)
